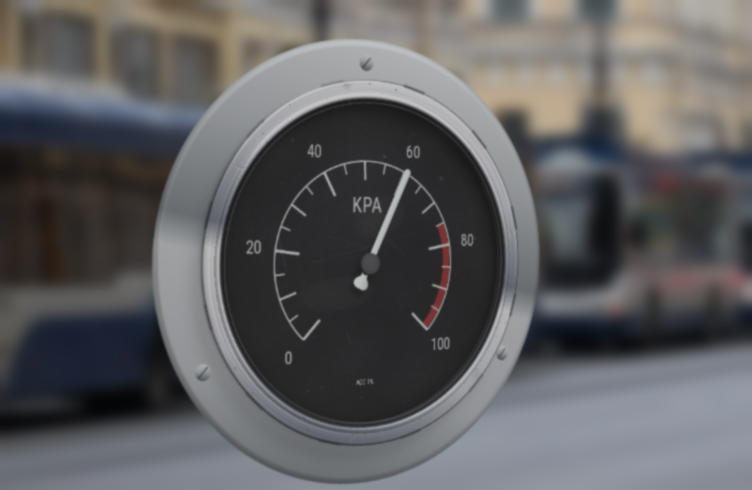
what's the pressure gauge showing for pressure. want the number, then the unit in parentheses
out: 60 (kPa)
